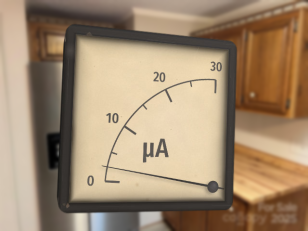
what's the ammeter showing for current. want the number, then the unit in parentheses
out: 2.5 (µA)
